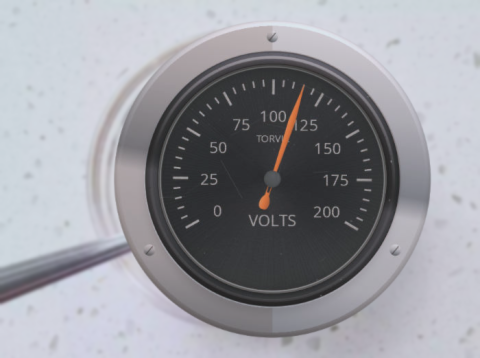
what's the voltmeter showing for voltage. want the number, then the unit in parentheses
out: 115 (V)
